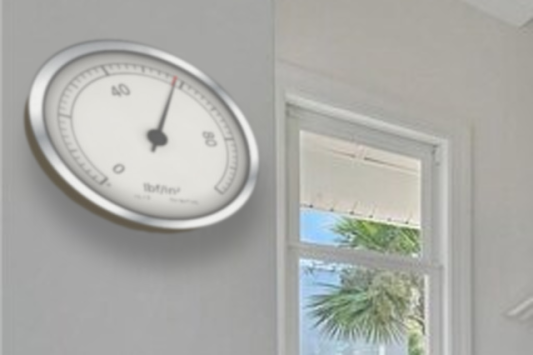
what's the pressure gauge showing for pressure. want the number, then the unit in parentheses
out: 58 (psi)
